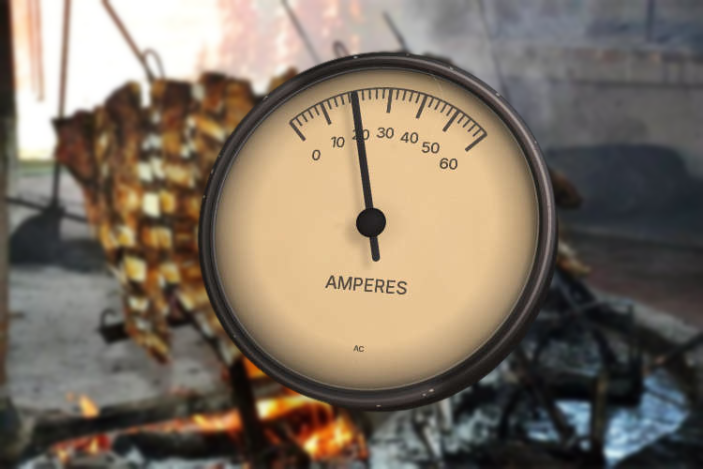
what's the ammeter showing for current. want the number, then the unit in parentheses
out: 20 (A)
